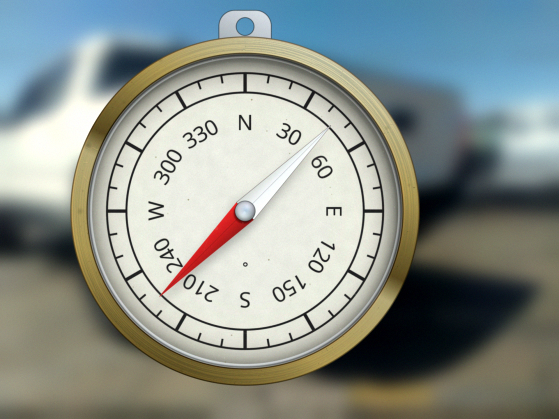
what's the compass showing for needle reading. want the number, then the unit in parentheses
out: 225 (°)
